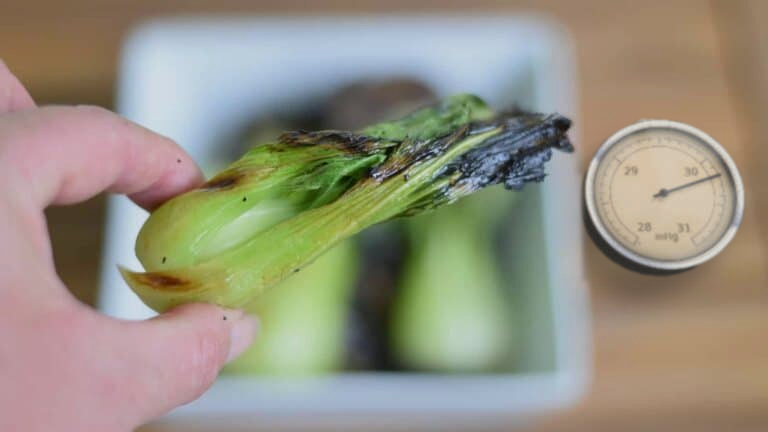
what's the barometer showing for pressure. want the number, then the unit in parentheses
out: 30.2 (inHg)
